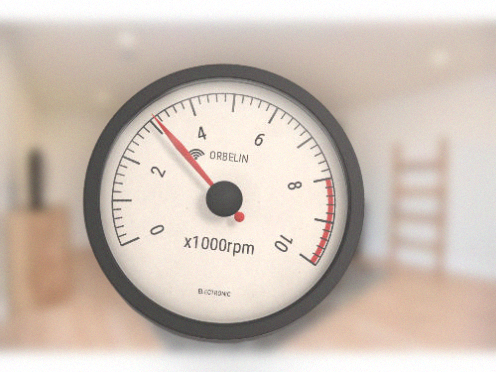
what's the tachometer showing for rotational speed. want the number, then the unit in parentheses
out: 3100 (rpm)
